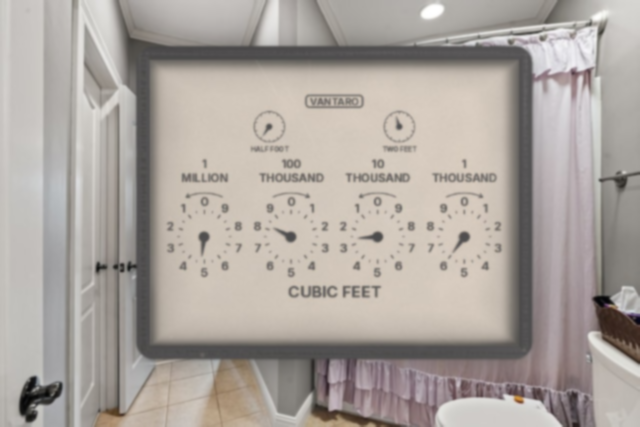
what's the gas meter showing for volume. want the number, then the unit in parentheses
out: 482600 (ft³)
